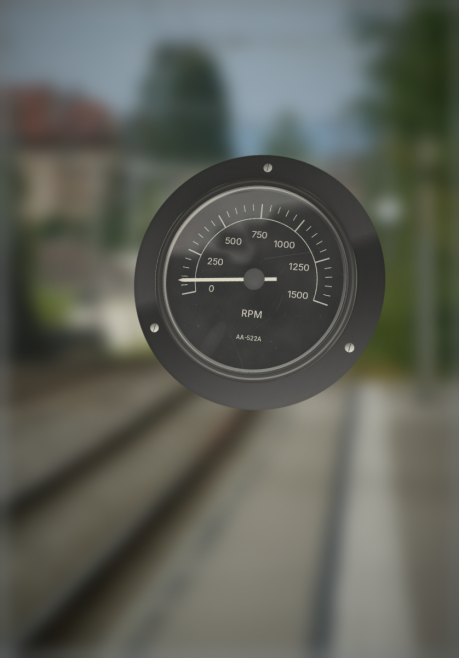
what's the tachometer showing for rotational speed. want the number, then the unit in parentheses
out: 75 (rpm)
